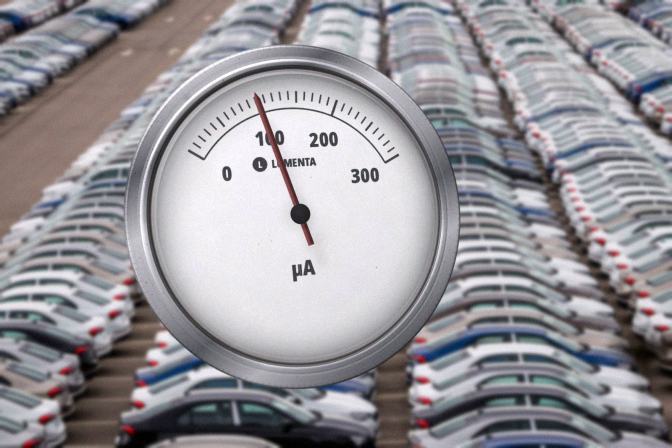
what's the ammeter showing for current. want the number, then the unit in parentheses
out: 100 (µA)
